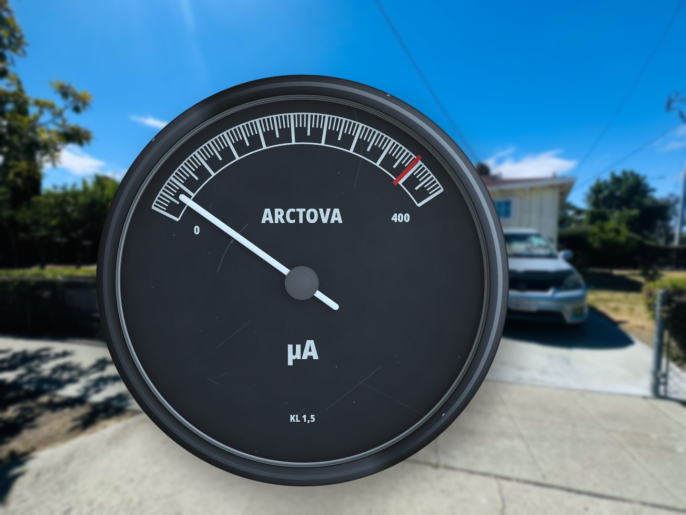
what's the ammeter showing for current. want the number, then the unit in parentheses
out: 30 (µA)
